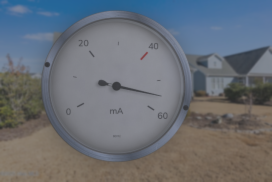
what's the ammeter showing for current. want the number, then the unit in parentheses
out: 55 (mA)
